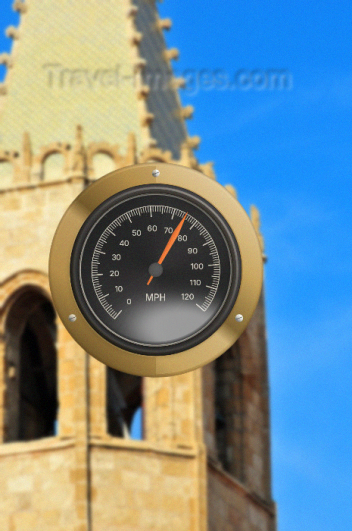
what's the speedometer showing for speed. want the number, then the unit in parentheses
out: 75 (mph)
